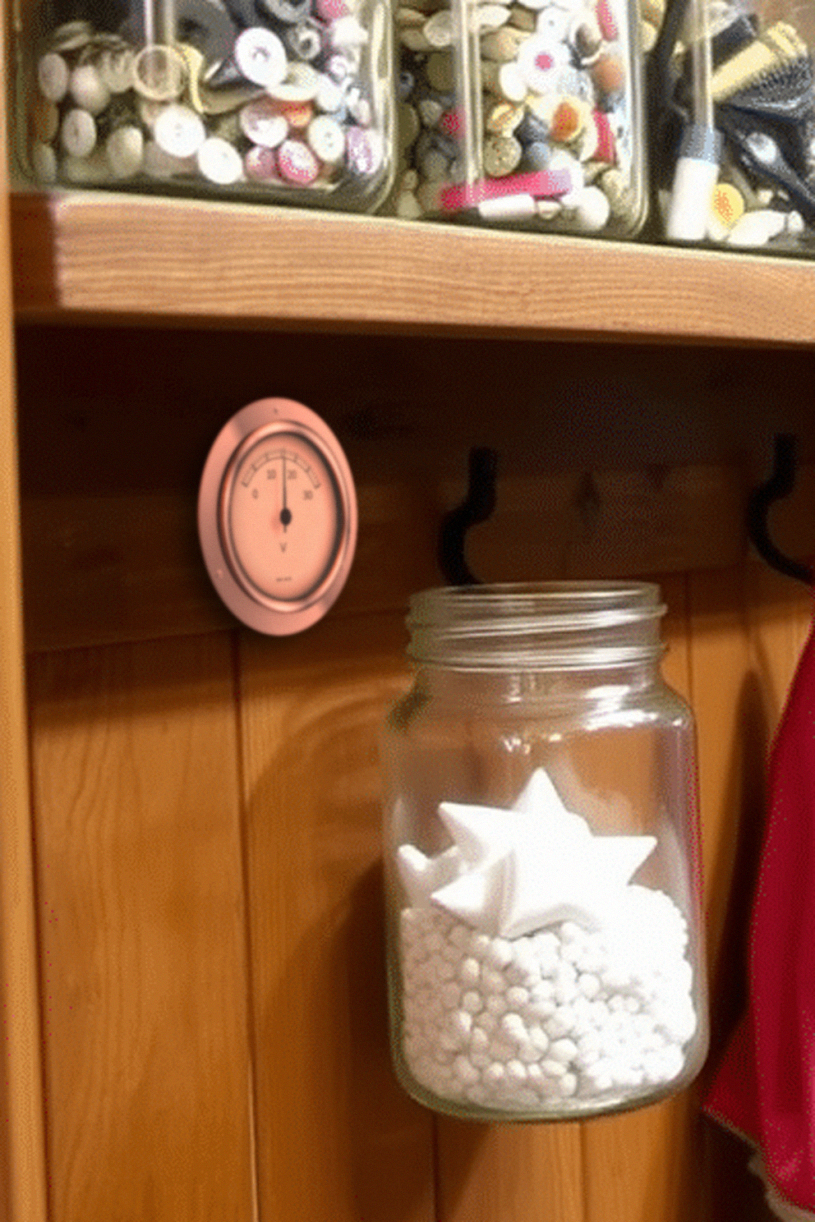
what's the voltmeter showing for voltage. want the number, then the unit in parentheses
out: 15 (V)
